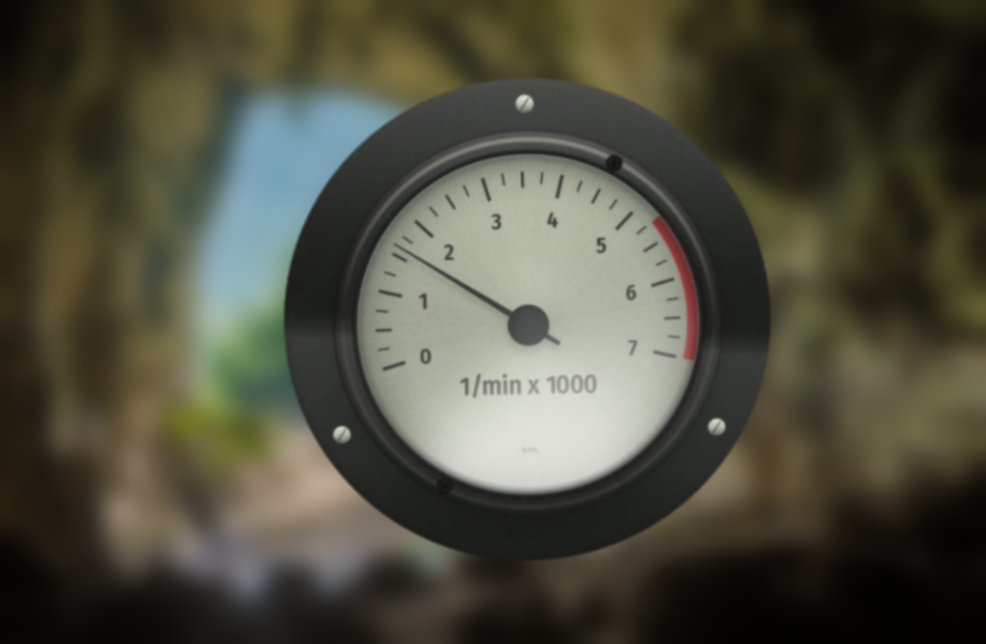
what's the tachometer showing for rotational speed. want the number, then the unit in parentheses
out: 1625 (rpm)
